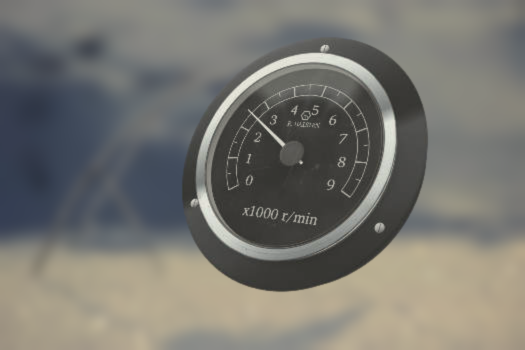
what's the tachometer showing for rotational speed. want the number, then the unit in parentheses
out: 2500 (rpm)
